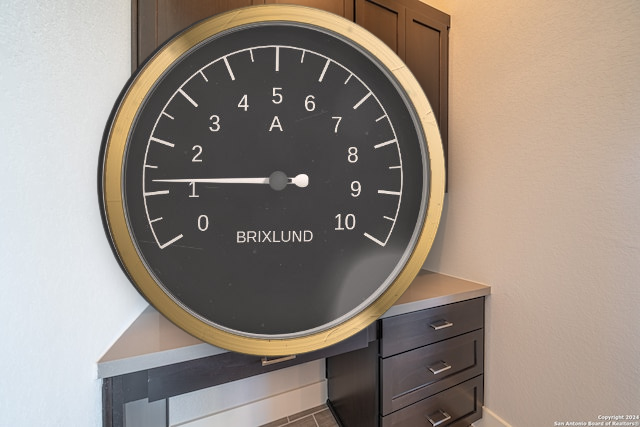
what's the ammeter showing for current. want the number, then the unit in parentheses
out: 1.25 (A)
